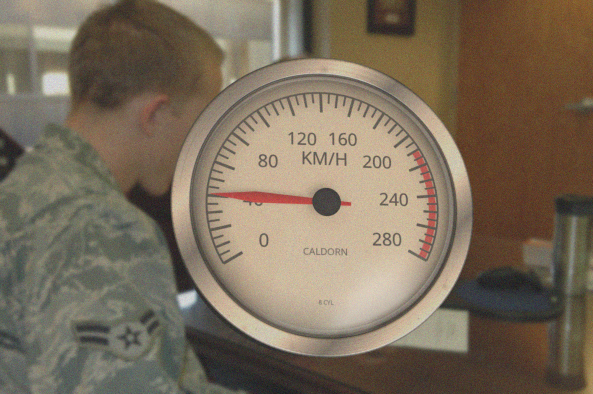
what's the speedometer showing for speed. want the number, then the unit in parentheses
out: 40 (km/h)
